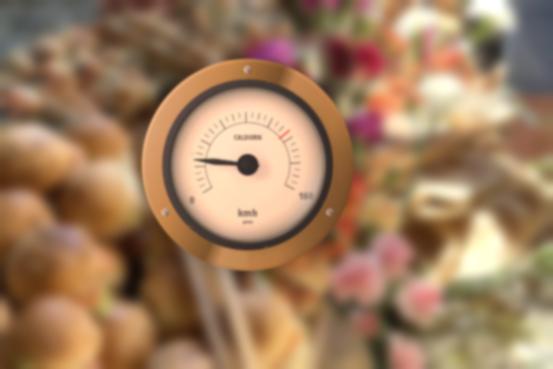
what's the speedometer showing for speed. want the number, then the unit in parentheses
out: 25 (km/h)
